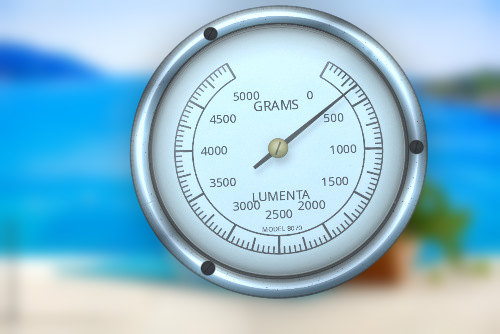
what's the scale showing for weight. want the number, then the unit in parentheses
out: 350 (g)
